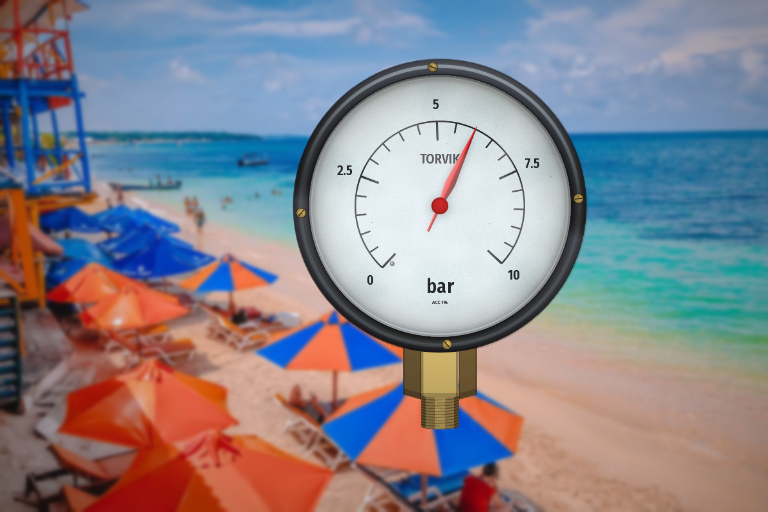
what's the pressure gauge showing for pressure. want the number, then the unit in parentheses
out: 6 (bar)
